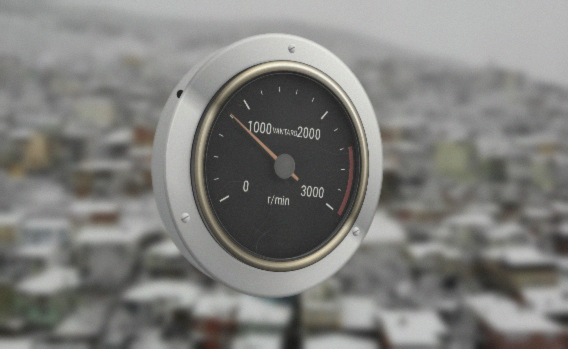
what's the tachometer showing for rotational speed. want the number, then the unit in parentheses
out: 800 (rpm)
